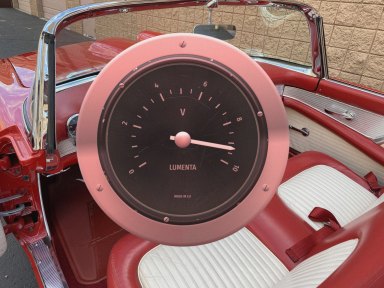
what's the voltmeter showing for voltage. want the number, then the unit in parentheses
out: 9.25 (V)
